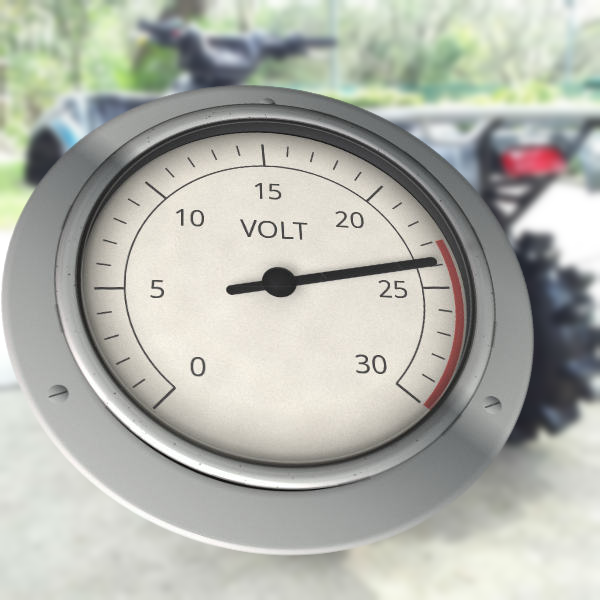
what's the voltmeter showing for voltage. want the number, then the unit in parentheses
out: 24 (V)
